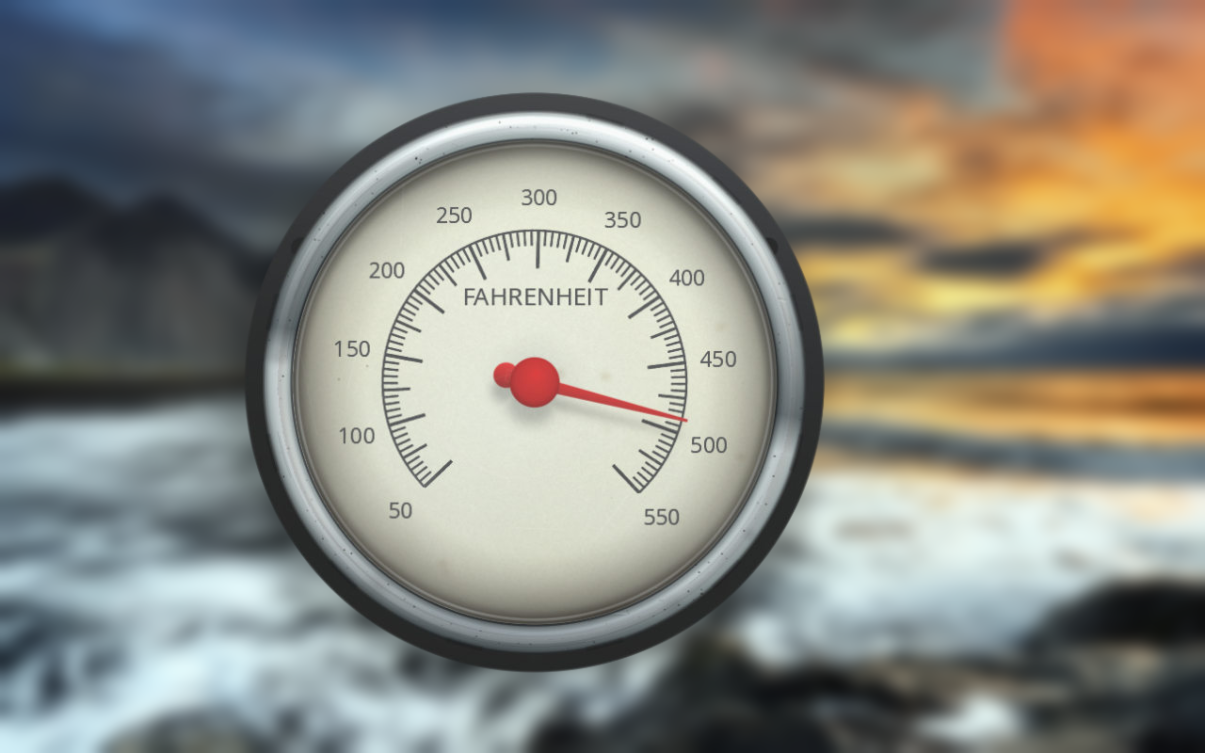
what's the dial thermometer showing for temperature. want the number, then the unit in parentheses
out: 490 (°F)
